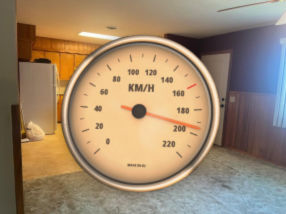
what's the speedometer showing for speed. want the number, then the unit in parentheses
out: 195 (km/h)
